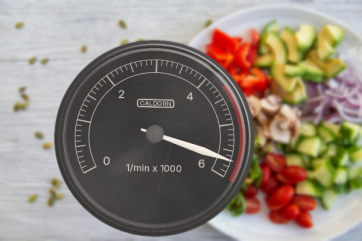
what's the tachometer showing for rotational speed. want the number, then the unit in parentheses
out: 5700 (rpm)
